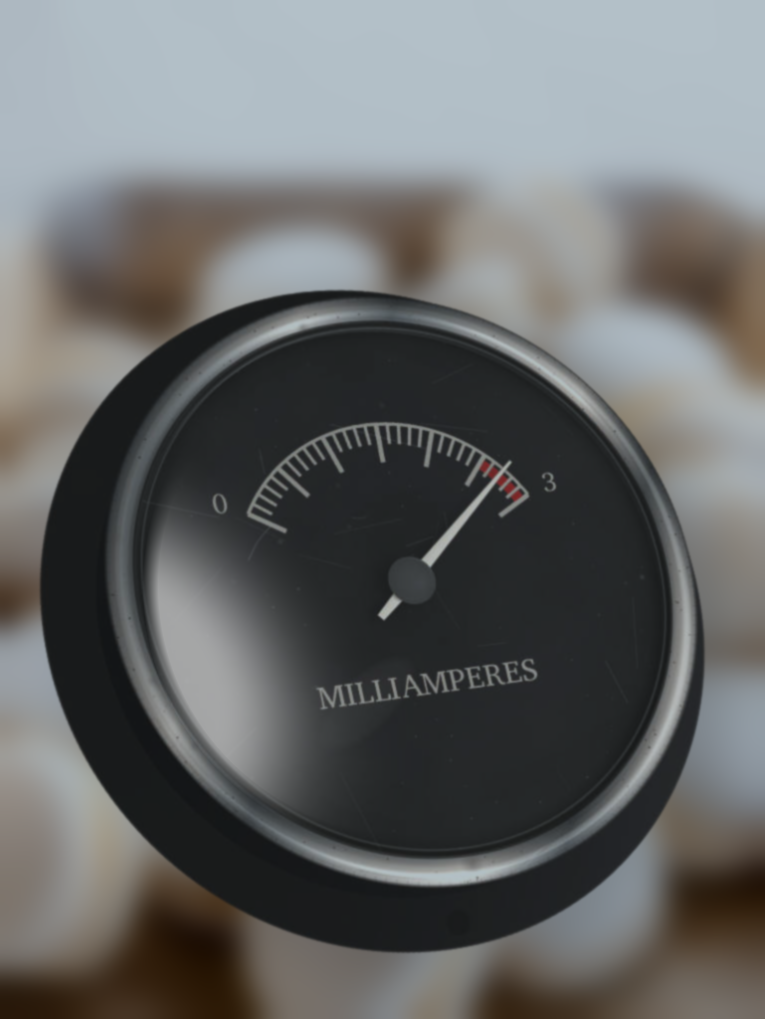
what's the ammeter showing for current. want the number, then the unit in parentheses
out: 2.7 (mA)
